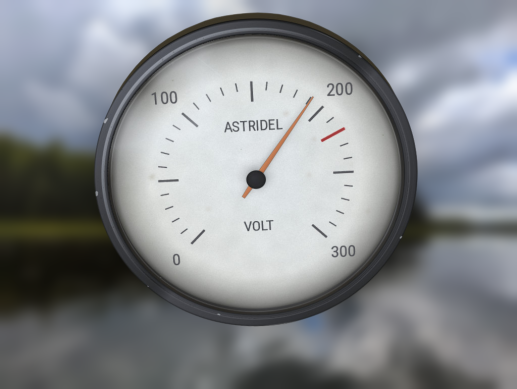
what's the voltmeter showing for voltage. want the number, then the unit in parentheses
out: 190 (V)
